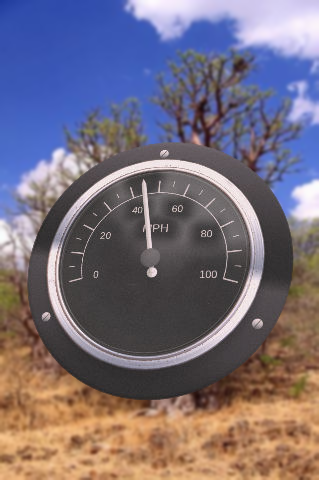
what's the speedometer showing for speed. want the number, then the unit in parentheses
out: 45 (mph)
